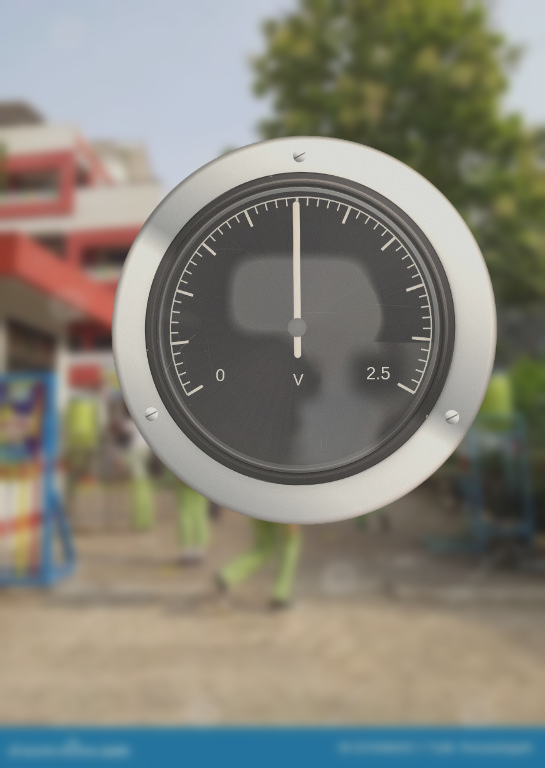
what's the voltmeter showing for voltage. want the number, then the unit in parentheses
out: 1.25 (V)
